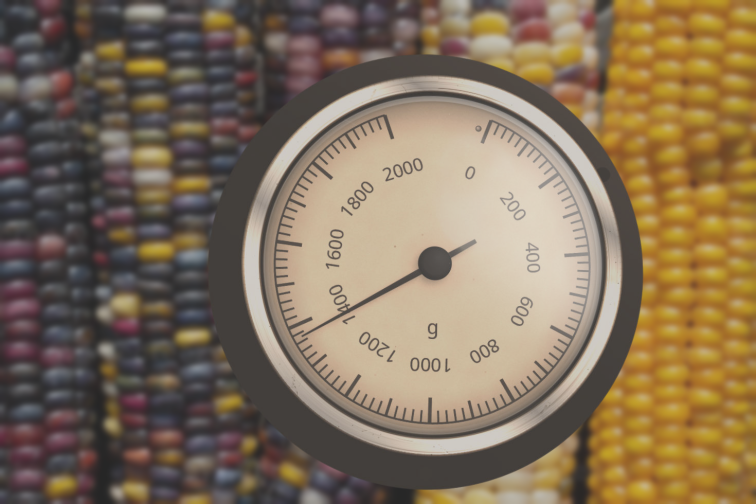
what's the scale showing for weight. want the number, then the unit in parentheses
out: 1370 (g)
